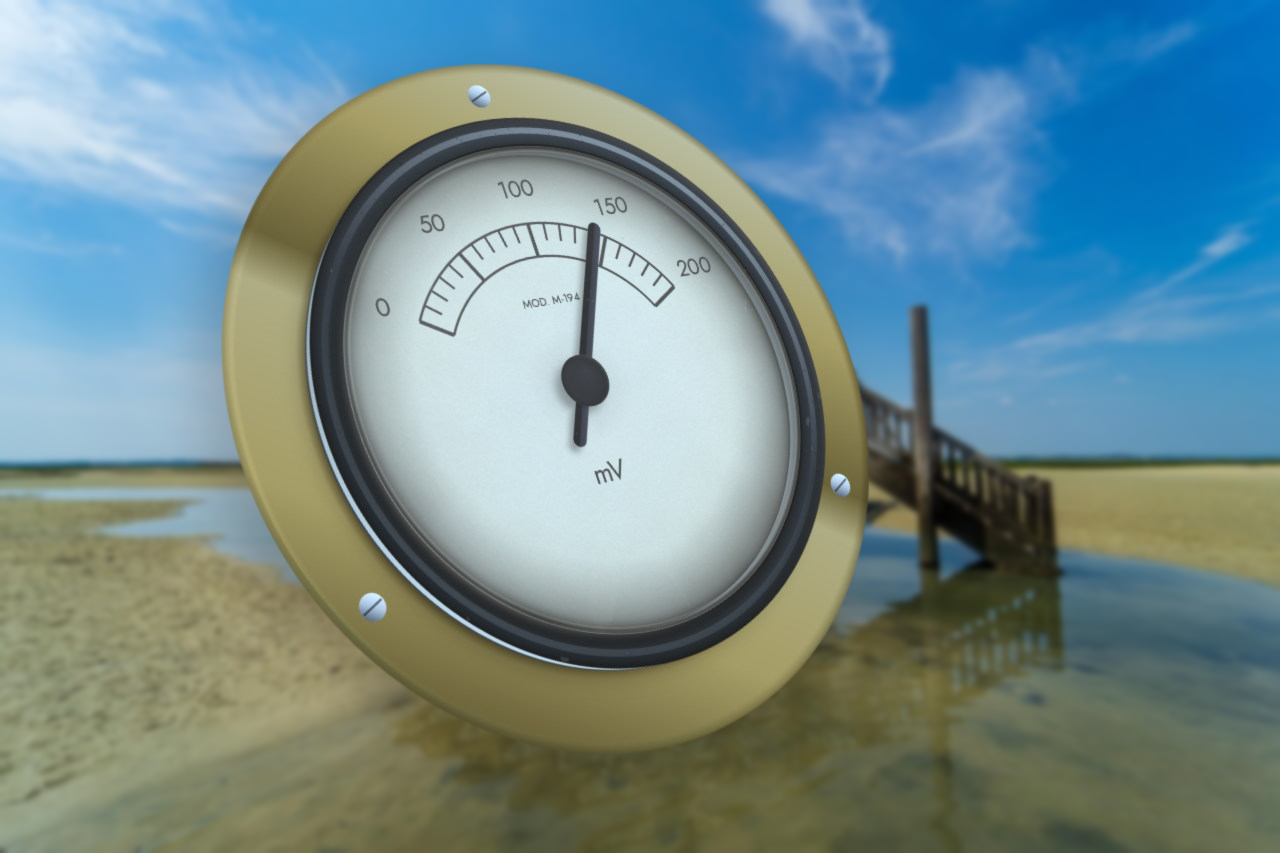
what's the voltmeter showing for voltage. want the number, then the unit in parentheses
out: 140 (mV)
